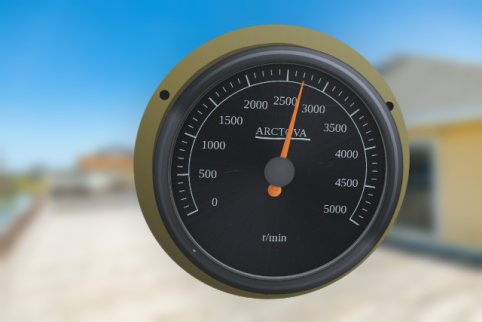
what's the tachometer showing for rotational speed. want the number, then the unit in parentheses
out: 2700 (rpm)
